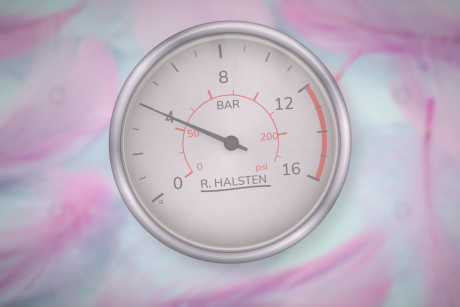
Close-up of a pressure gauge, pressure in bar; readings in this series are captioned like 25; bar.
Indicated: 4; bar
